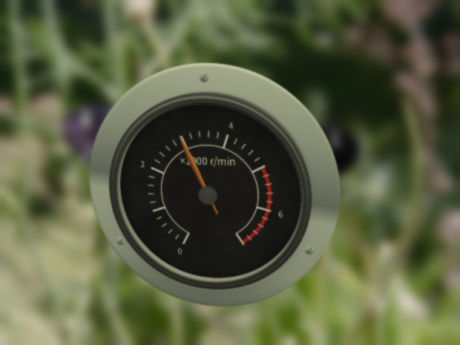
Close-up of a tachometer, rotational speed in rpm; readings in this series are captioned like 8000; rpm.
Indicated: 3000; rpm
